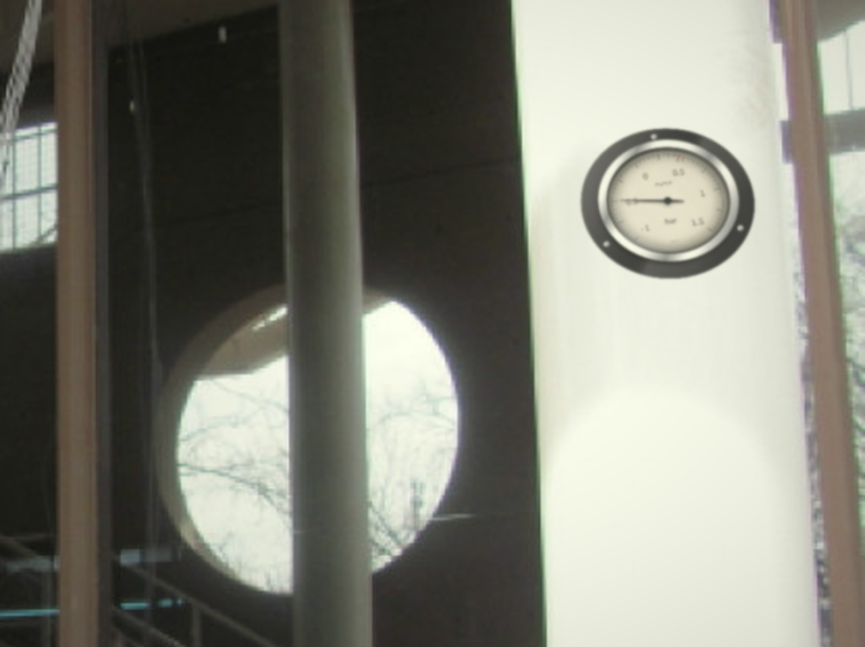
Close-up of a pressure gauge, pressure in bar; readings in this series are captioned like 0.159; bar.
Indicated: -0.5; bar
